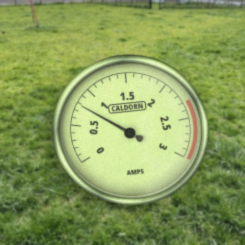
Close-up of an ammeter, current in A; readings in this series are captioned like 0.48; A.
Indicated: 0.8; A
